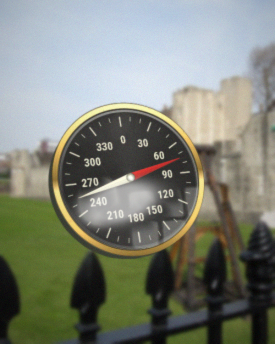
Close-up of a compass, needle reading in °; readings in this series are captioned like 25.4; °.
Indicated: 75; °
